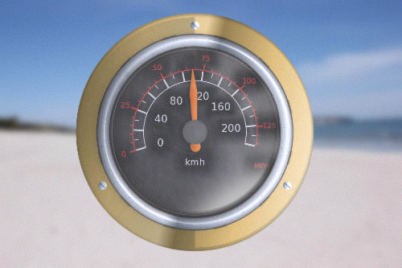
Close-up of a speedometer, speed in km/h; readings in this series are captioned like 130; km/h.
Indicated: 110; km/h
